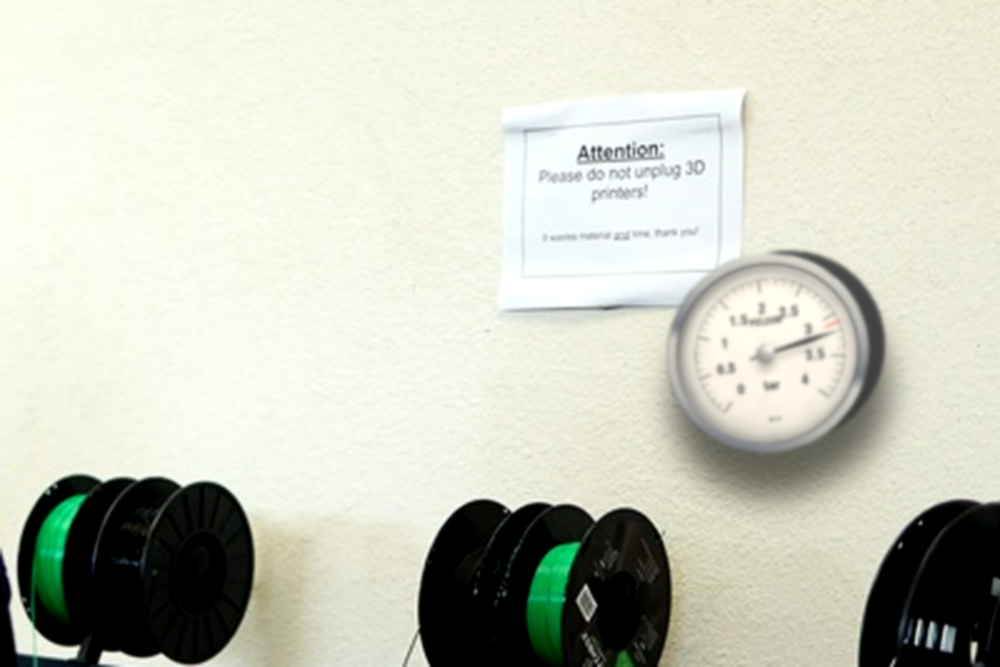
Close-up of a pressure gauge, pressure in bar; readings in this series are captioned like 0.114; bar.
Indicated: 3.2; bar
